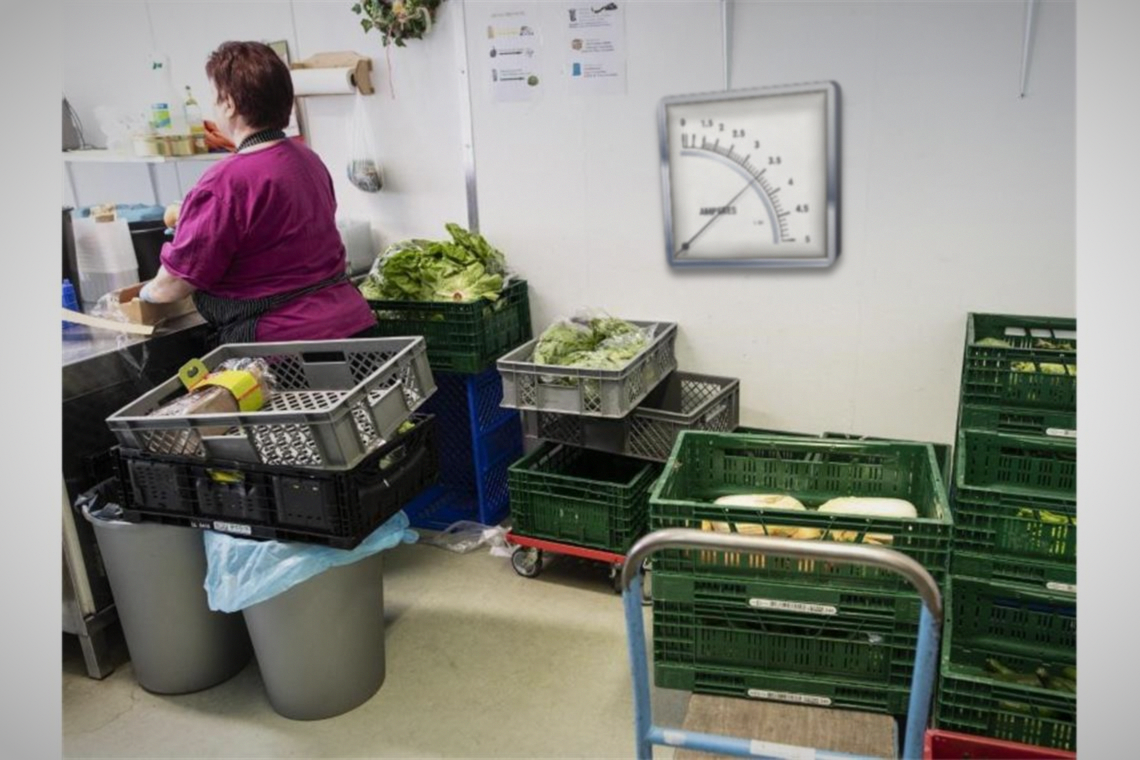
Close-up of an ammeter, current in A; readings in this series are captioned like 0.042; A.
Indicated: 3.5; A
